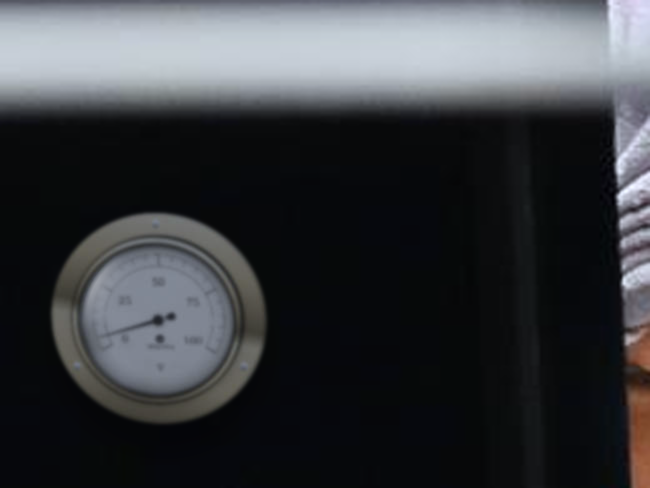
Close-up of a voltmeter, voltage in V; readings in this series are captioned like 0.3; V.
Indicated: 5; V
